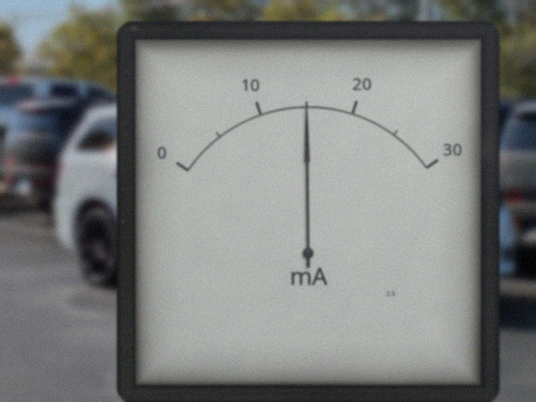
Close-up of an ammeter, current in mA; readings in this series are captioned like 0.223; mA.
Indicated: 15; mA
